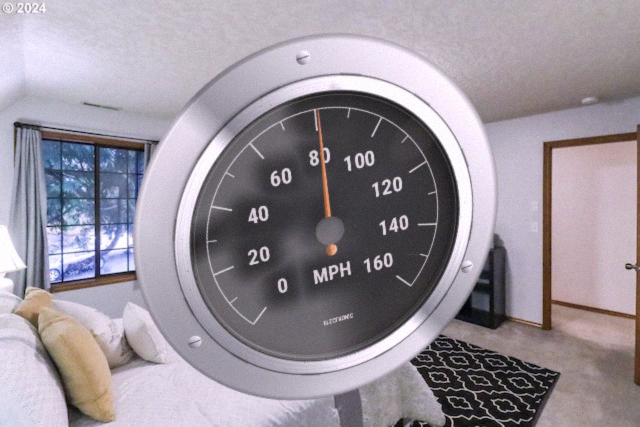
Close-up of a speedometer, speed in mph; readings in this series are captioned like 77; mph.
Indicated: 80; mph
